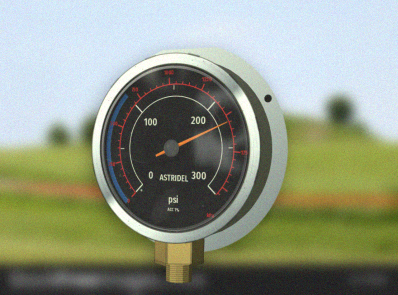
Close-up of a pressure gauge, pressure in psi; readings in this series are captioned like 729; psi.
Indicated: 225; psi
